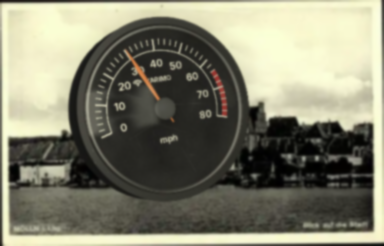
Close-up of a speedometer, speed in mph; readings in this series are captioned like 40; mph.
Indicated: 30; mph
